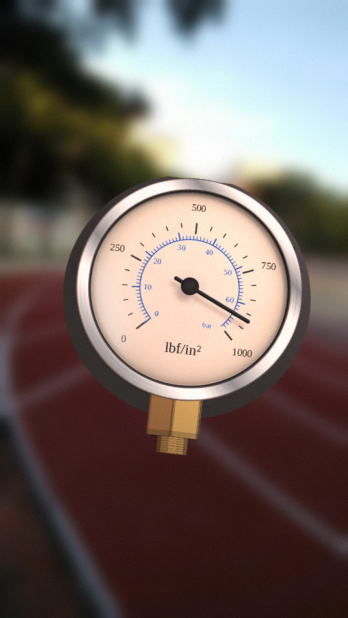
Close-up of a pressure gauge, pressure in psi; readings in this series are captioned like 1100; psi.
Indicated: 925; psi
